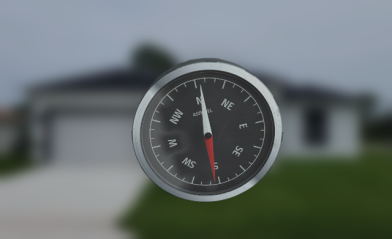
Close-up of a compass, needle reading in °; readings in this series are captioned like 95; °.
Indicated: 185; °
